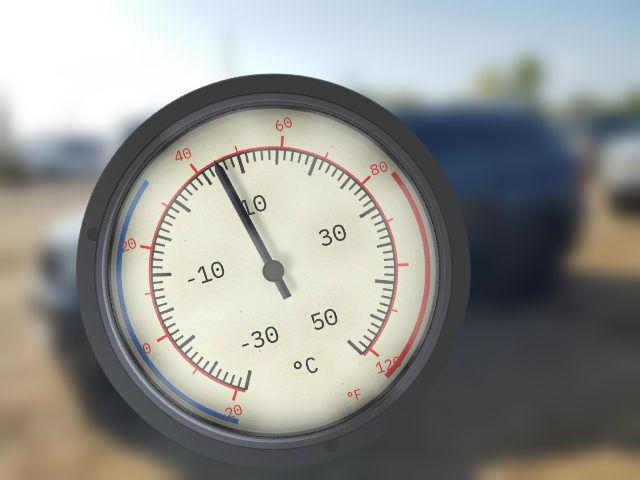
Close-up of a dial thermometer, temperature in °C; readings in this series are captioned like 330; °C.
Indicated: 7; °C
